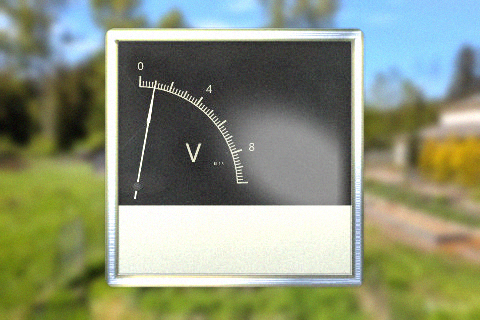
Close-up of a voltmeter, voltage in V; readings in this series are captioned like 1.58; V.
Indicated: 1; V
